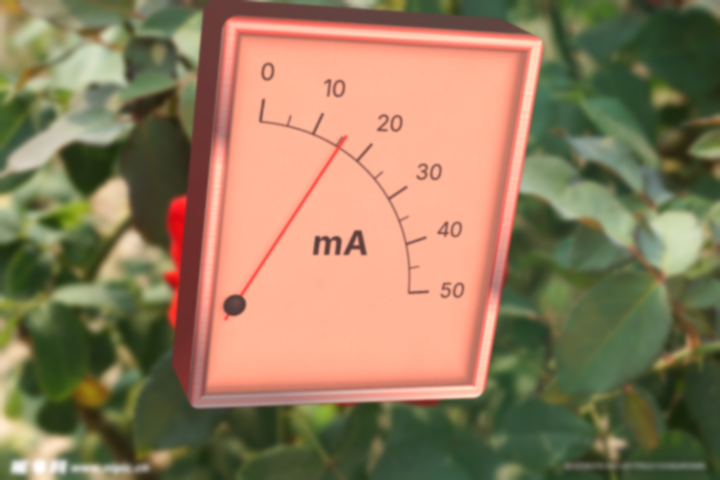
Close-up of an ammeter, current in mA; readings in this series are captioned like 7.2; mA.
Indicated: 15; mA
